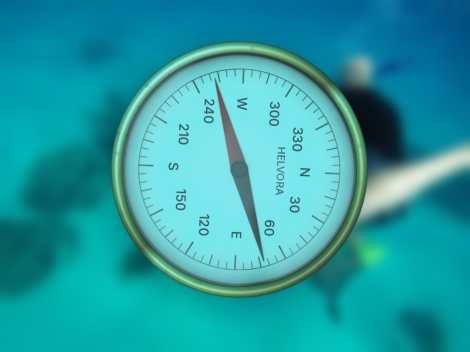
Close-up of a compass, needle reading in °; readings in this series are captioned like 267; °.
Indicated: 252.5; °
